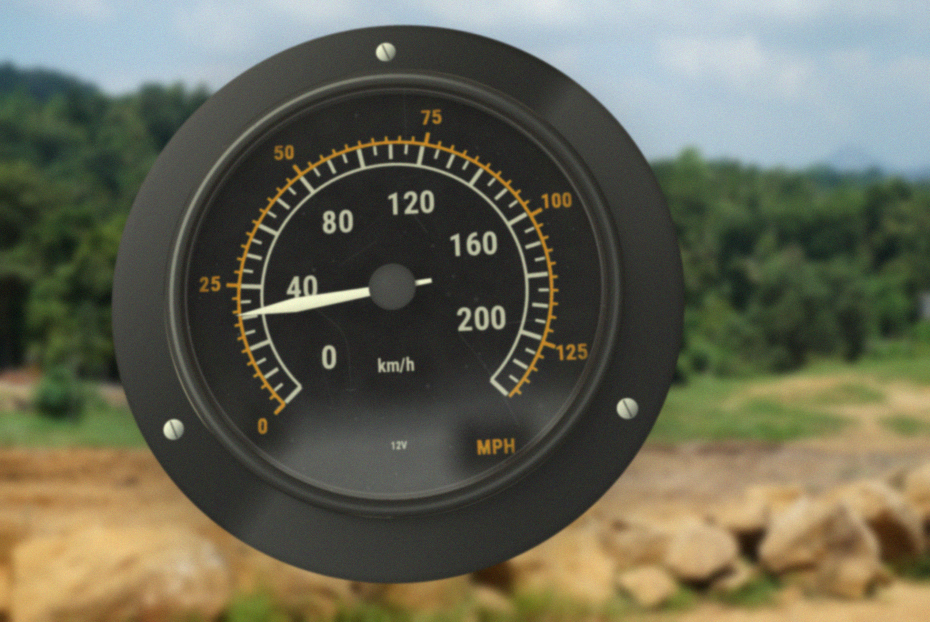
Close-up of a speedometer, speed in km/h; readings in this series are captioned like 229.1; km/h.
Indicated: 30; km/h
